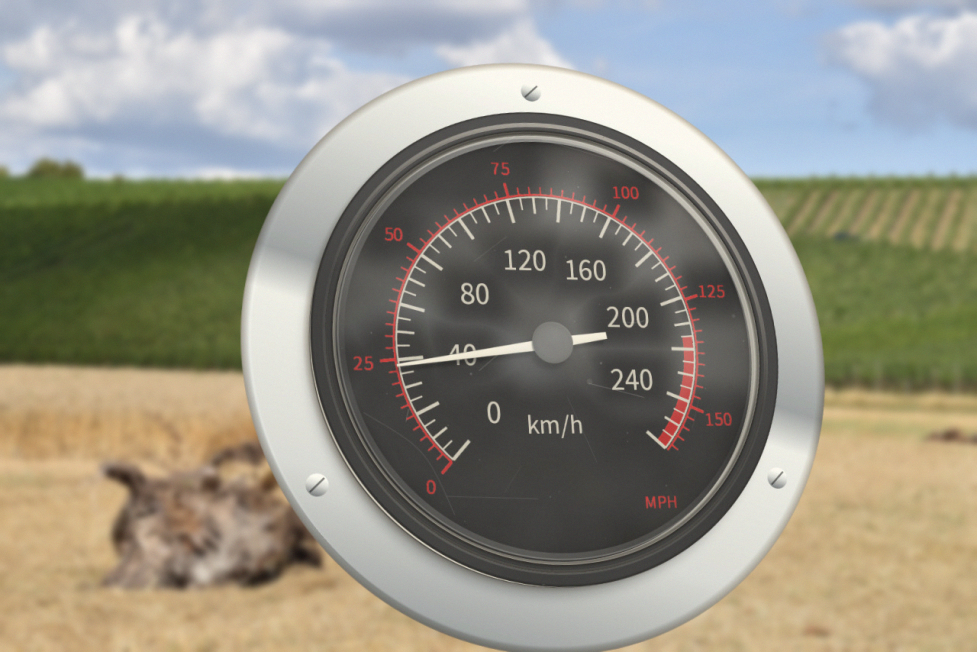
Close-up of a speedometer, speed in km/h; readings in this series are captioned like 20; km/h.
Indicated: 37.5; km/h
